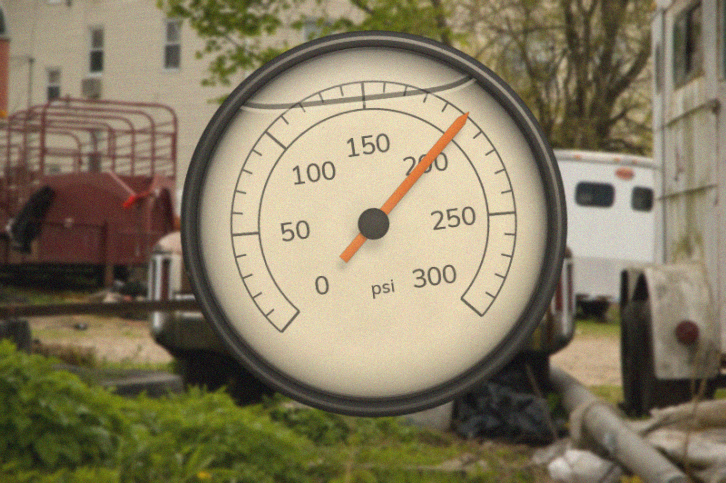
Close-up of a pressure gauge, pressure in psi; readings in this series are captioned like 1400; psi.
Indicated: 200; psi
